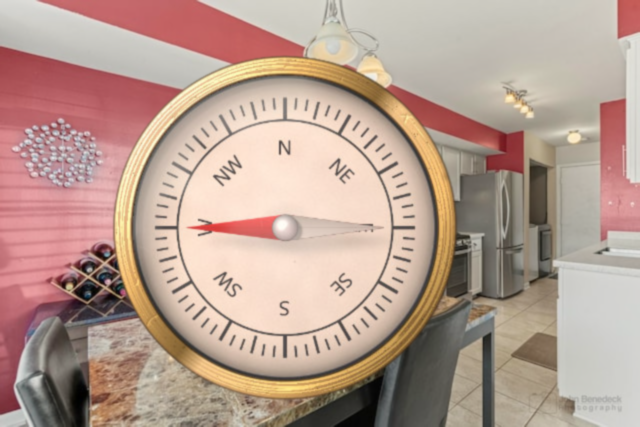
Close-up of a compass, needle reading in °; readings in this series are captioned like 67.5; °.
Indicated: 270; °
